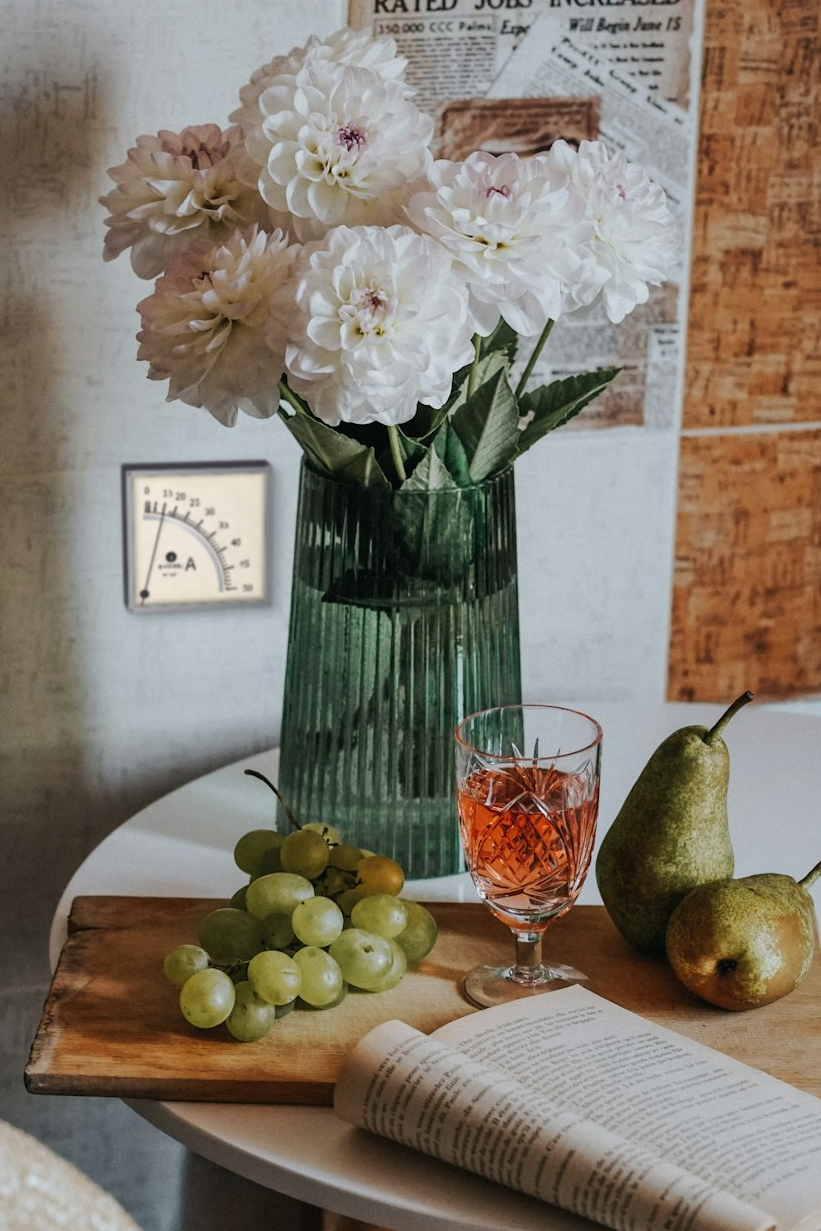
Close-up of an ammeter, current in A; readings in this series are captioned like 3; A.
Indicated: 15; A
